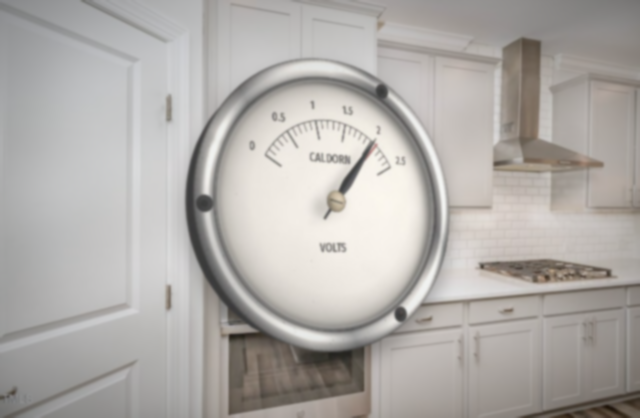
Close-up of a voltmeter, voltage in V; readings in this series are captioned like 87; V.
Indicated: 2; V
